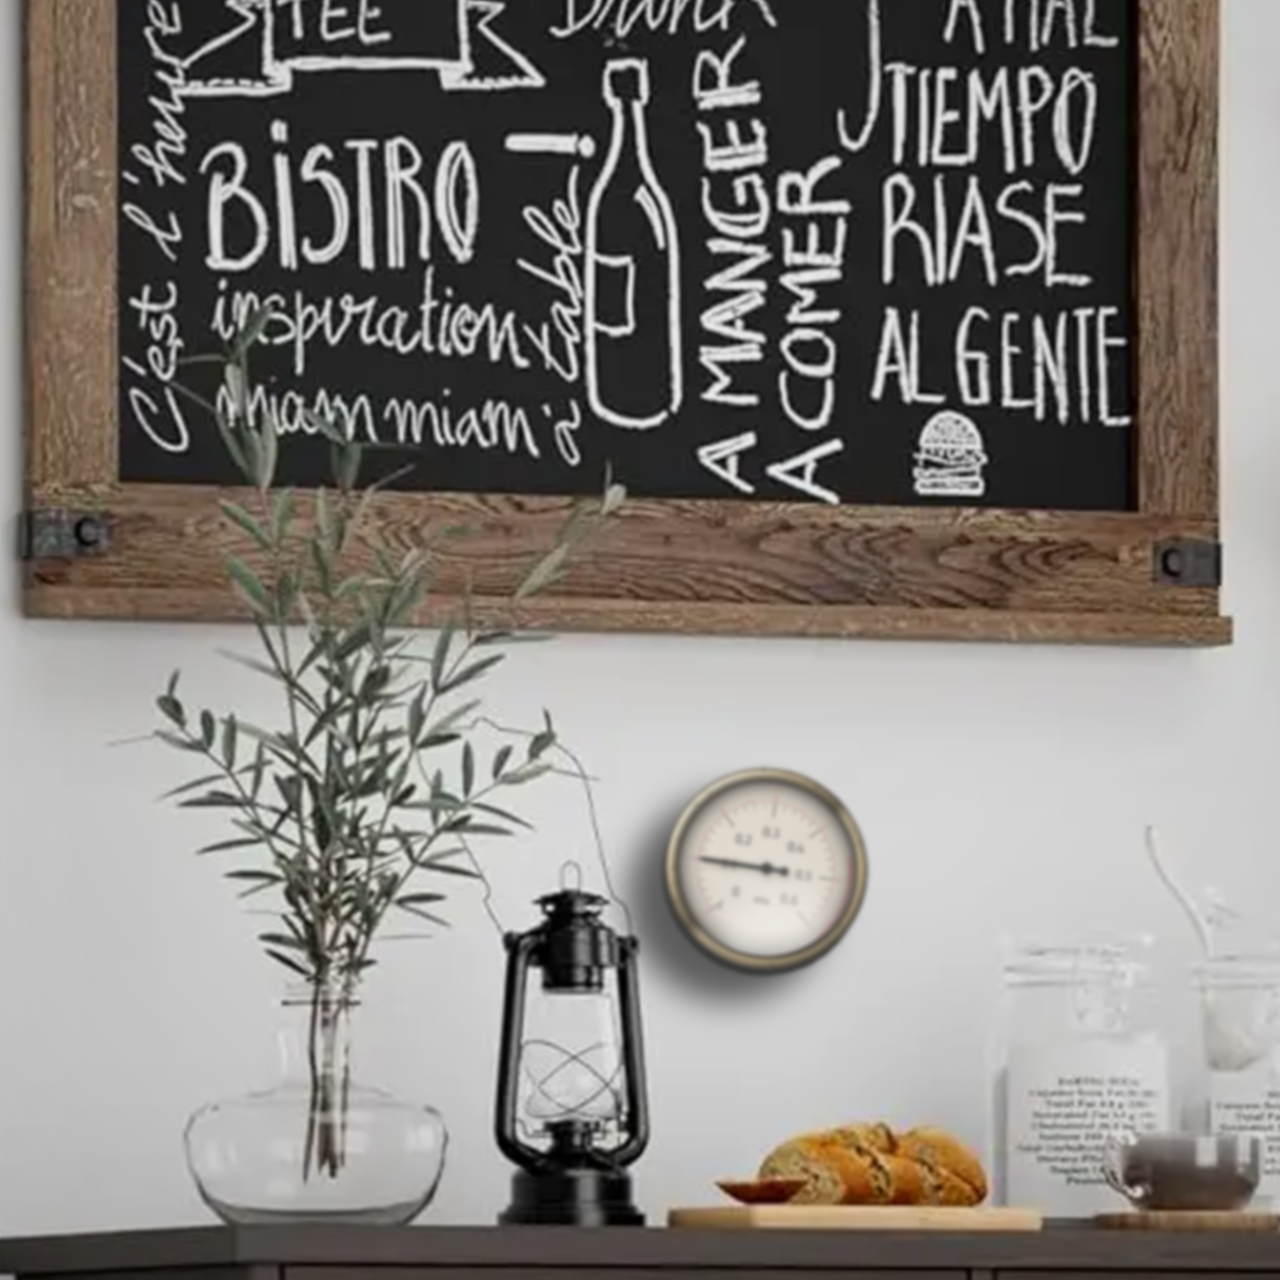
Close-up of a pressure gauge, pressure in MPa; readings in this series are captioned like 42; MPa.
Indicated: 0.1; MPa
